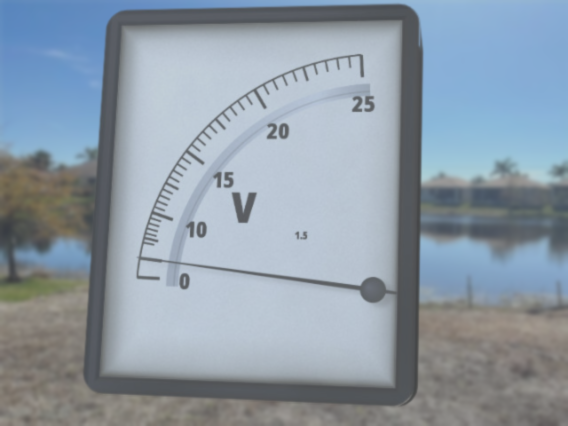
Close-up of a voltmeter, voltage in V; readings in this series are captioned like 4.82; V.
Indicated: 5; V
